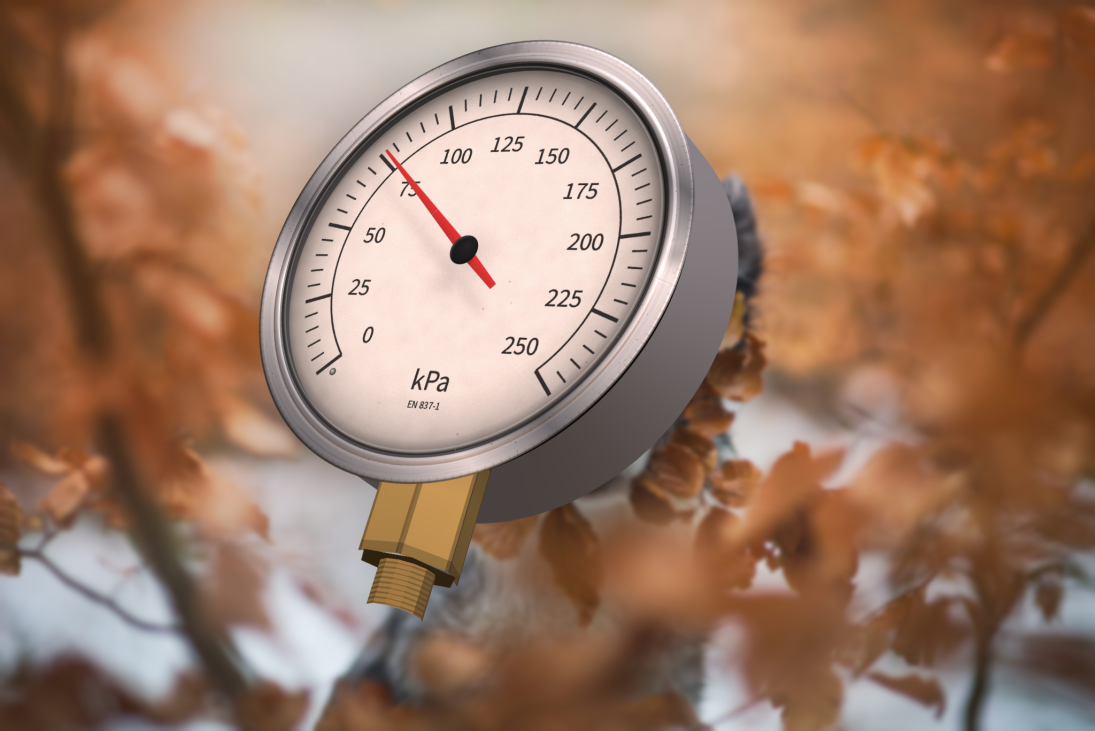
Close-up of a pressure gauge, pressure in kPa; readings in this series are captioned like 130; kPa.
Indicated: 77.5; kPa
